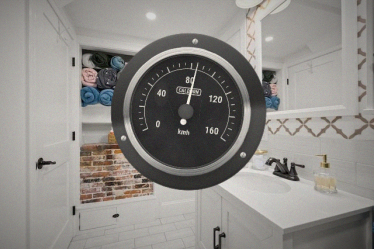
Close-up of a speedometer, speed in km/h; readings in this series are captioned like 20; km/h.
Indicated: 85; km/h
